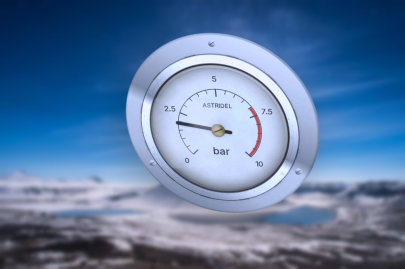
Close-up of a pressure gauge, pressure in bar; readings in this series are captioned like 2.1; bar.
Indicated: 2; bar
